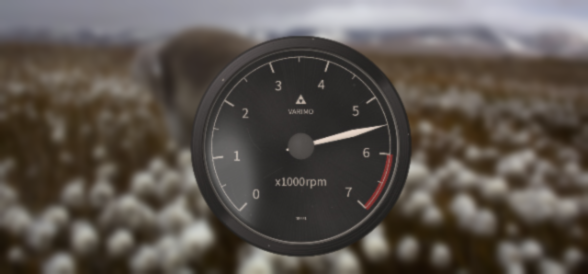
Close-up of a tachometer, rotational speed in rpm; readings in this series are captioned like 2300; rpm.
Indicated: 5500; rpm
